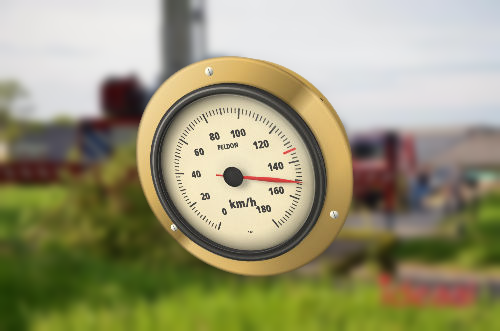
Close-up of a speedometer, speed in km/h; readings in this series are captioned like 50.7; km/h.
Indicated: 150; km/h
